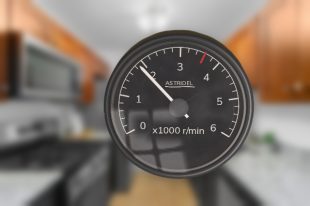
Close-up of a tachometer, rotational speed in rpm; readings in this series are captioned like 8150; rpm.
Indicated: 1900; rpm
